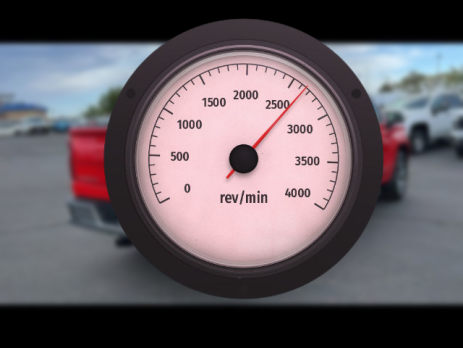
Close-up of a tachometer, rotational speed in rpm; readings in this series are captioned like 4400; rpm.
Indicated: 2650; rpm
